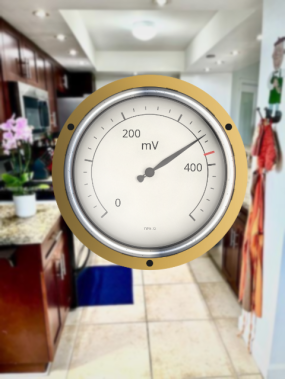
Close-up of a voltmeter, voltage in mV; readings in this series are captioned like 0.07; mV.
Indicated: 350; mV
